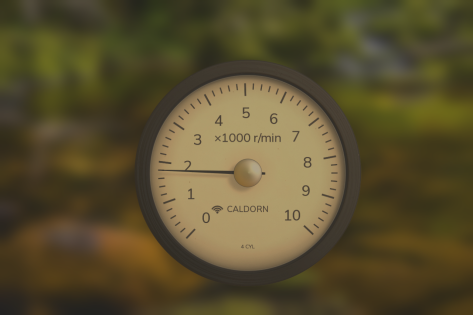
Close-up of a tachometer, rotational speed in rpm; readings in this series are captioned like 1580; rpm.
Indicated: 1800; rpm
